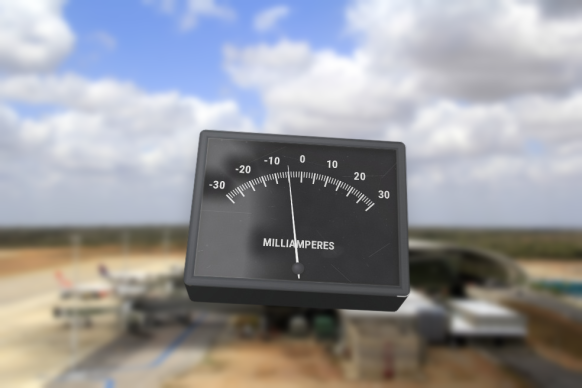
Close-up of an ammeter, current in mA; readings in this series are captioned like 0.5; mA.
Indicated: -5; mA
